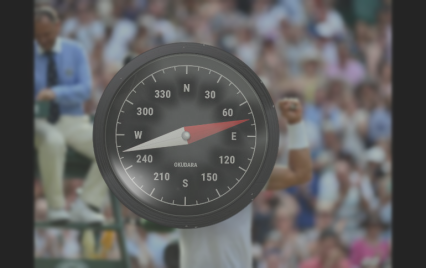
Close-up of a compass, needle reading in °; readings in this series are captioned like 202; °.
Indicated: 75; °
